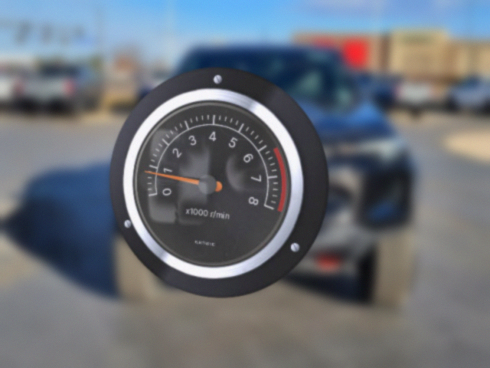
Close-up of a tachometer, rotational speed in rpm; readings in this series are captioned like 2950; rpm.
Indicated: 800; rpm
